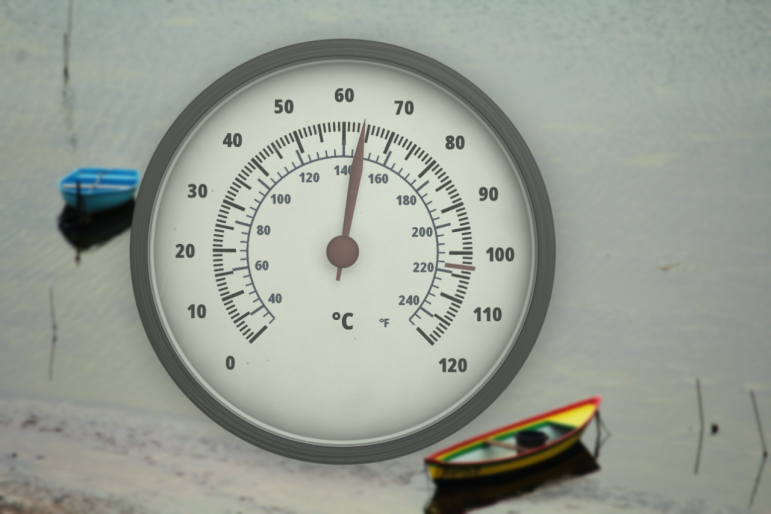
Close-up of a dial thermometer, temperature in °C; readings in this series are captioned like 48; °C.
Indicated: 64; °C
